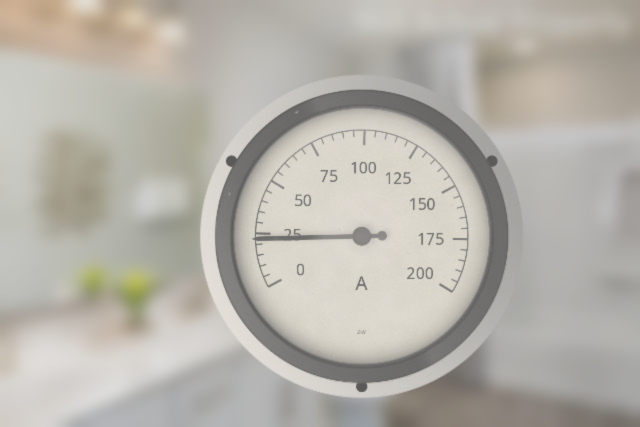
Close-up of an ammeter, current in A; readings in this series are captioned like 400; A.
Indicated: 22.5; A
